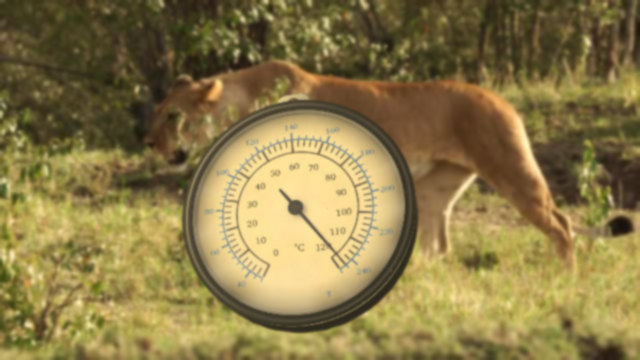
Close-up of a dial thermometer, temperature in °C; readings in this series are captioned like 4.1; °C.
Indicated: 118; °C
